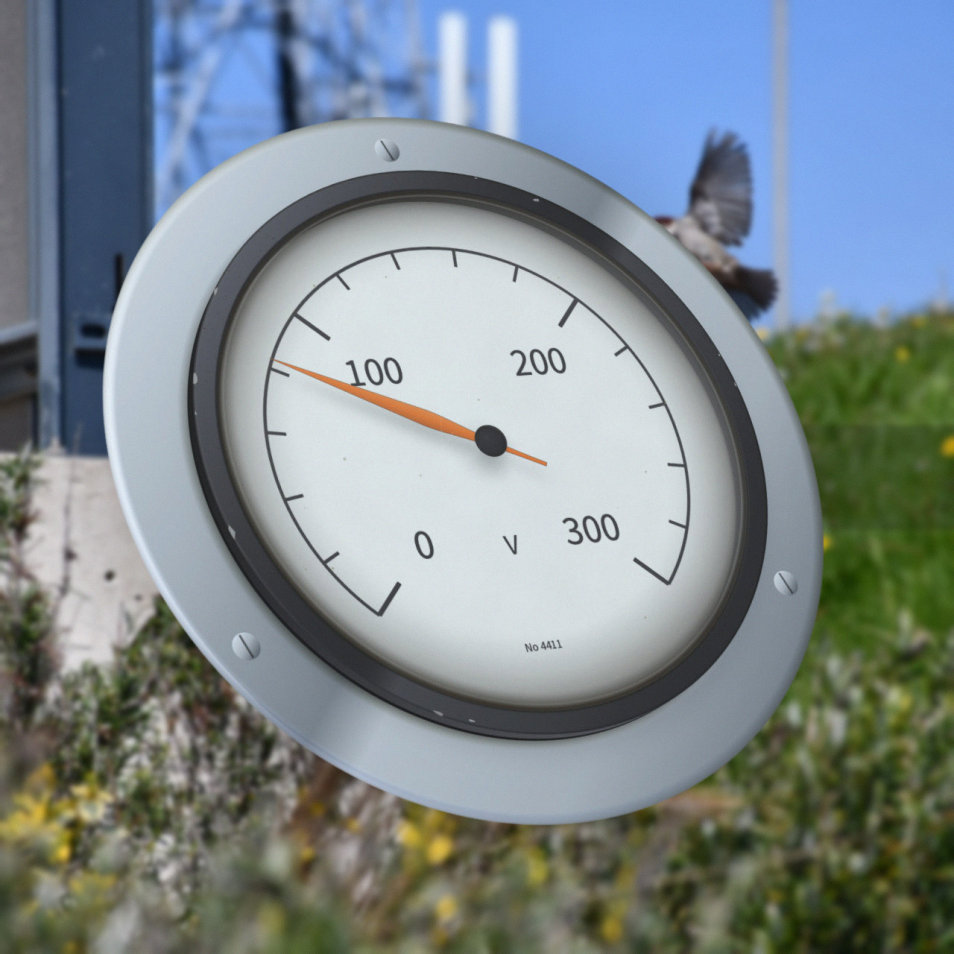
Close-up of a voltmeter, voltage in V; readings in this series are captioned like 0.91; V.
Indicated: 80; V
